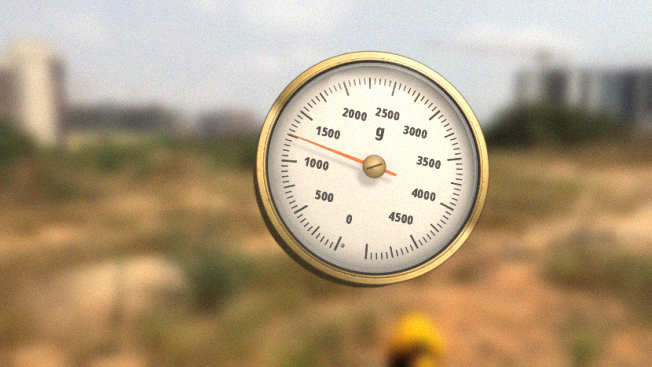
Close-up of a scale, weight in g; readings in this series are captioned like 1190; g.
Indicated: 1250; g
